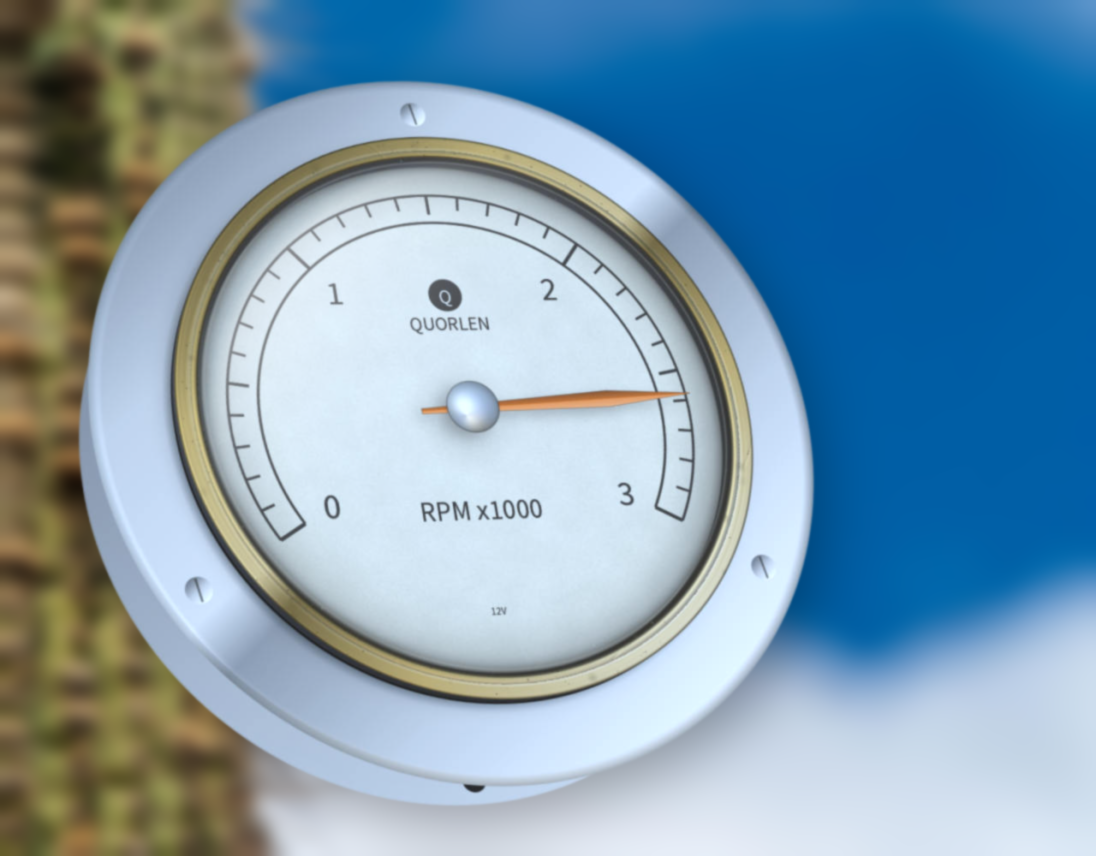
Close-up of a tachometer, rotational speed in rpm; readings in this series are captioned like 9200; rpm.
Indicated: 2600; rpm
